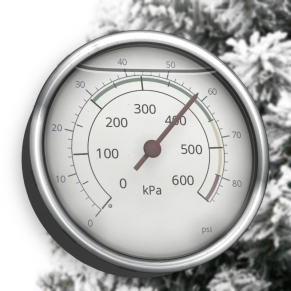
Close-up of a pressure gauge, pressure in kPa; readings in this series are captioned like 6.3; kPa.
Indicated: 400; kPa
